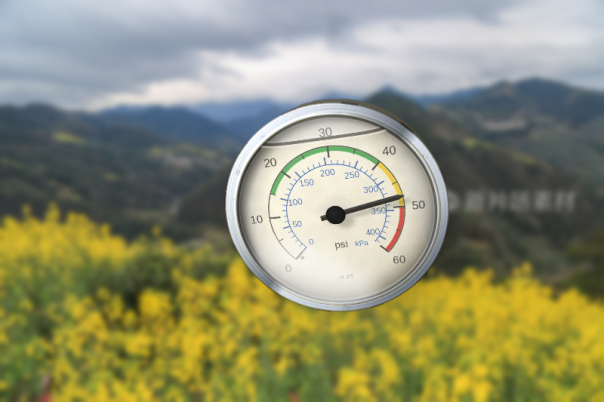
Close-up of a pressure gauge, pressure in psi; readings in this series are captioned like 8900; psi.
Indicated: 47.5; psi
